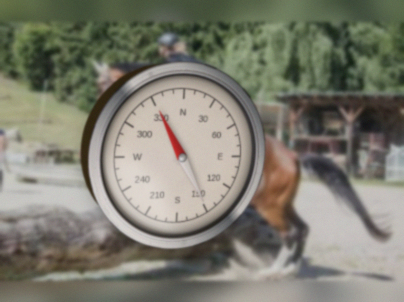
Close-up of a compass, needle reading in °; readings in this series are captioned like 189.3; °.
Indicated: 330; °
